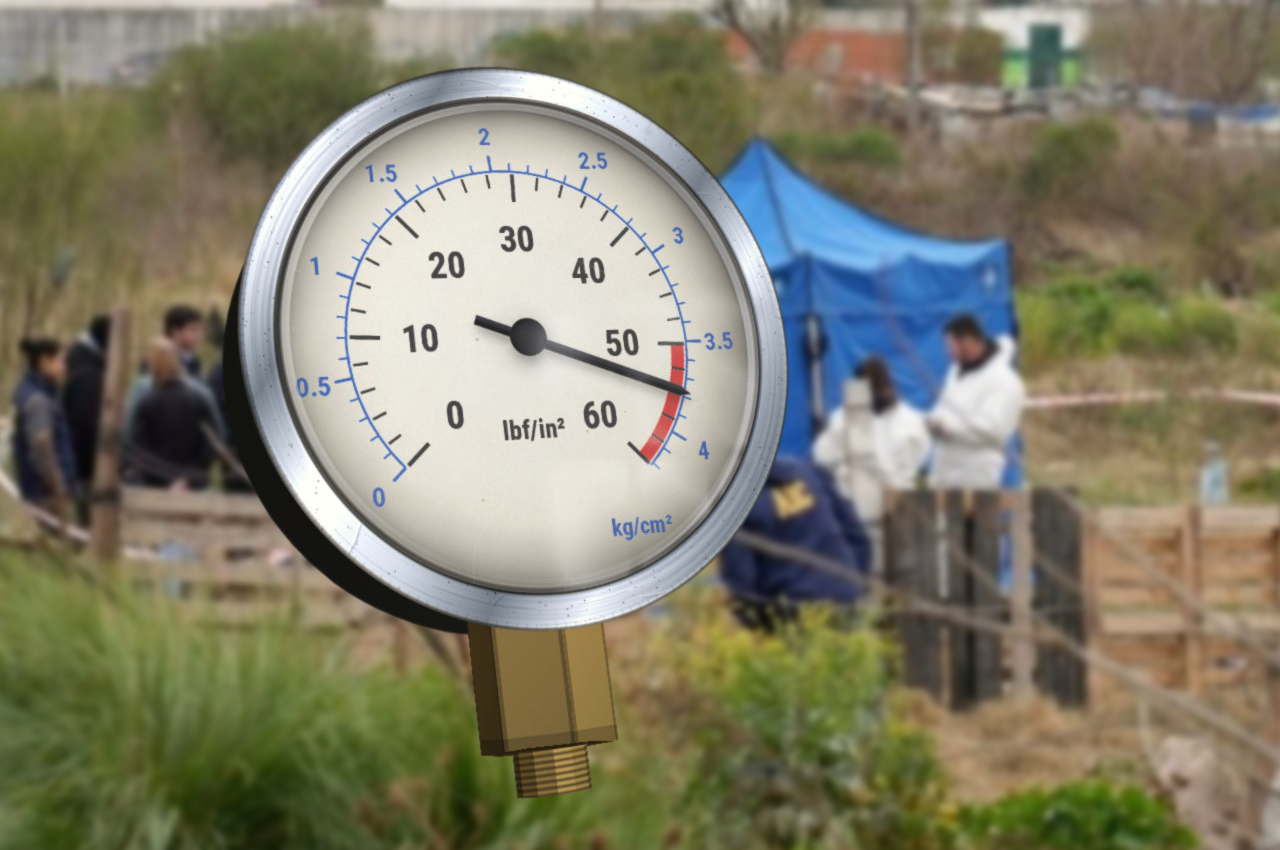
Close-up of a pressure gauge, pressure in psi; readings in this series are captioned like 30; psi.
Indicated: 54; psi
